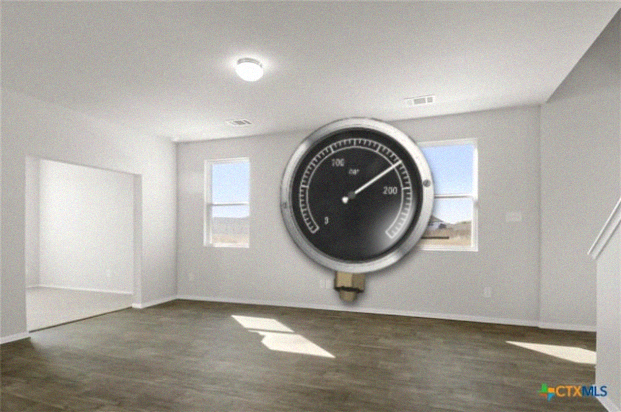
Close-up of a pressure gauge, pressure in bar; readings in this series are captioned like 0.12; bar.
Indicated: 175; bar
